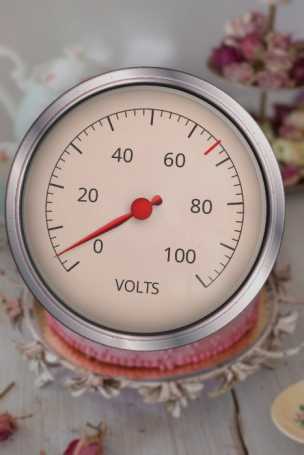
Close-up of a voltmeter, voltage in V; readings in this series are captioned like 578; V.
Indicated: 4; V
